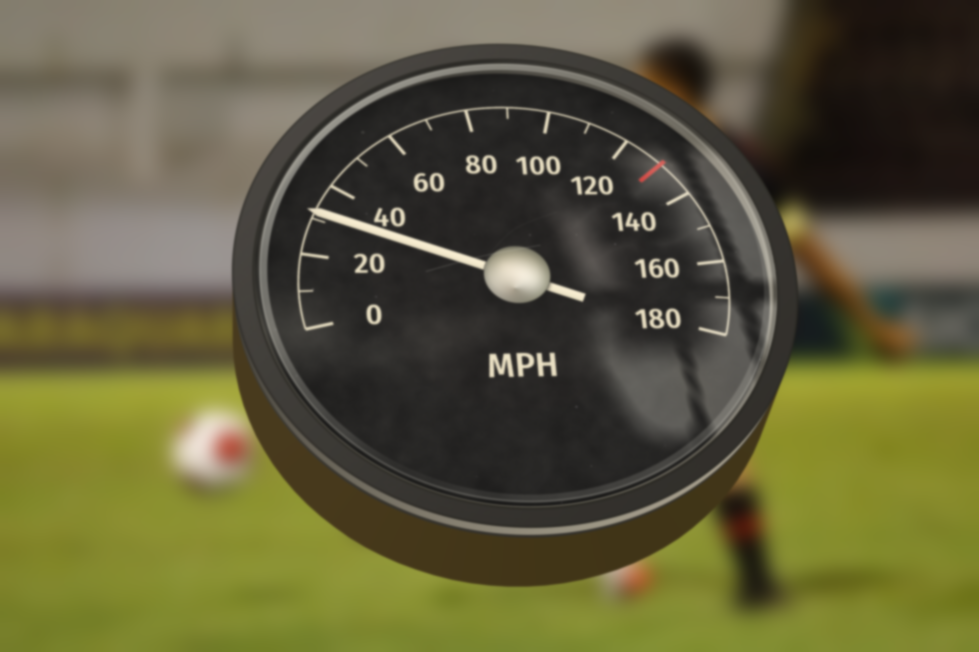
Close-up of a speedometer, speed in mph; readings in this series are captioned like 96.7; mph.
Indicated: 30; mph
